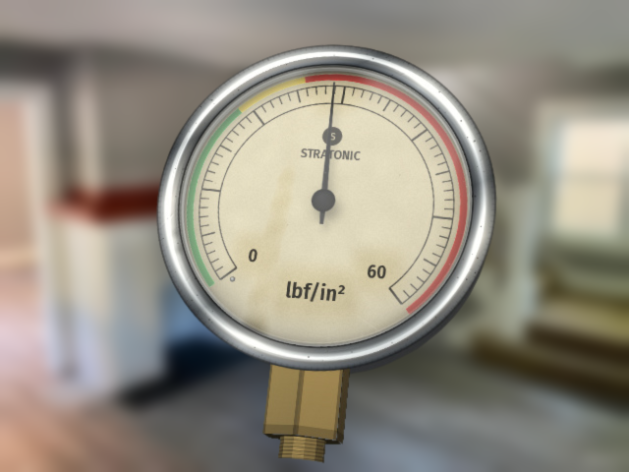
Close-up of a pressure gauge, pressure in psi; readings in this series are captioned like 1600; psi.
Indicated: 29; psi
